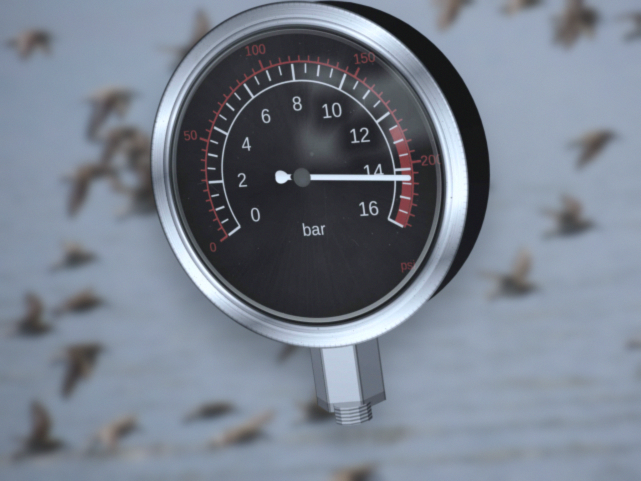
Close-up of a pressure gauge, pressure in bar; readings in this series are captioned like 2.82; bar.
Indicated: 14.25; bar
